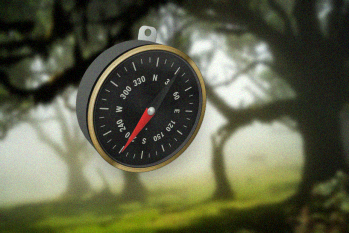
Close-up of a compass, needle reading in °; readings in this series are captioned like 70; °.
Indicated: 210; °
